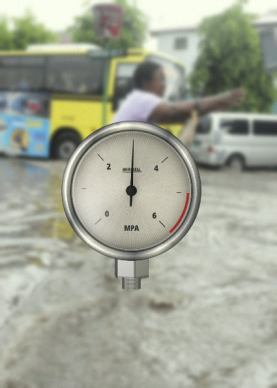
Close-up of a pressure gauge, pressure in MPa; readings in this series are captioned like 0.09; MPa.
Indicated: 3; MPa
